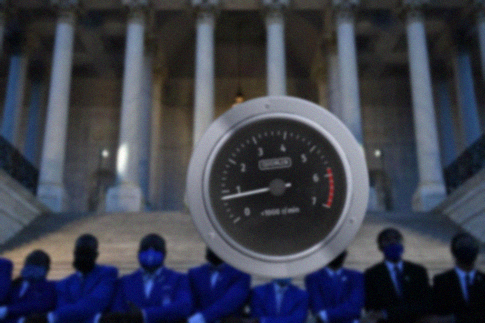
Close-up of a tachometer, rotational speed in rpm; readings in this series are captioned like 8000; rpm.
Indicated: 800; rpm
